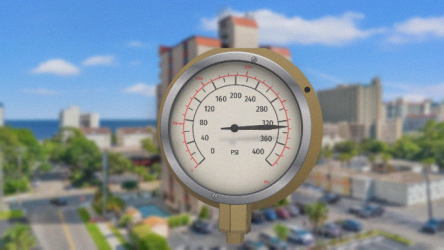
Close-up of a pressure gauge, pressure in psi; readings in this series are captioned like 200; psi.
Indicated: 330; psi
